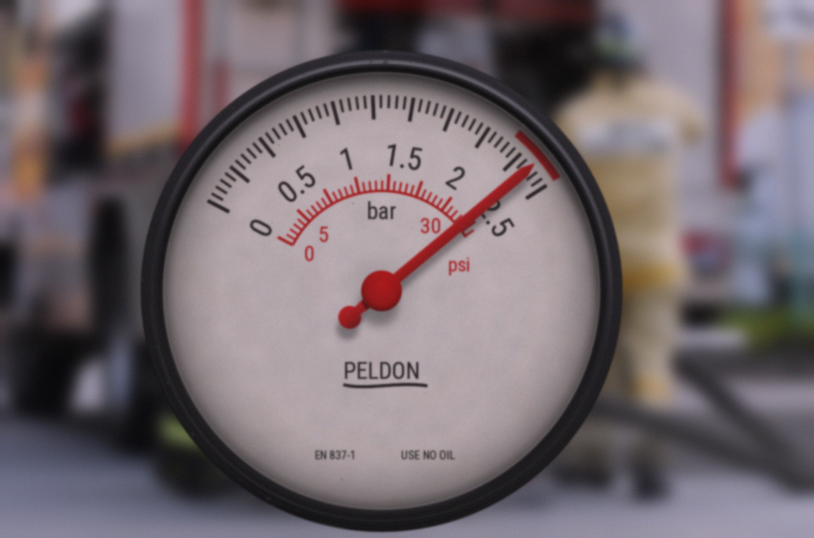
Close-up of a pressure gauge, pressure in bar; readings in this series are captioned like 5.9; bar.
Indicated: 2.35; bar
